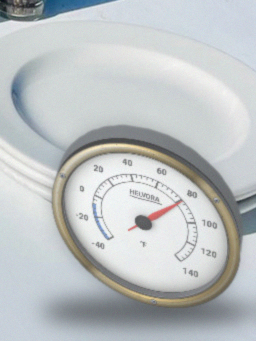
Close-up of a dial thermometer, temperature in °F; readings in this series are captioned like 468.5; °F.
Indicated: 80; °F
